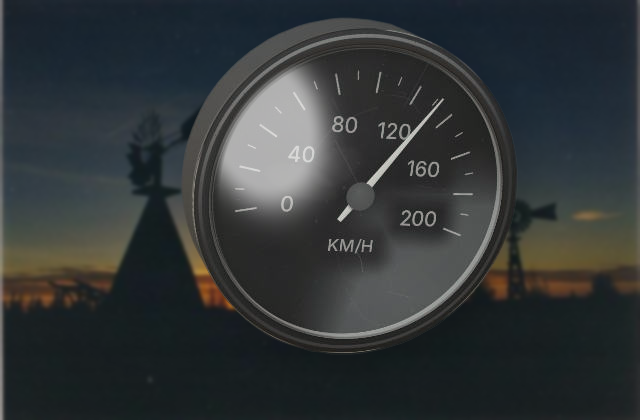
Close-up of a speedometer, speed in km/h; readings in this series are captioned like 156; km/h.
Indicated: 130; km/h
